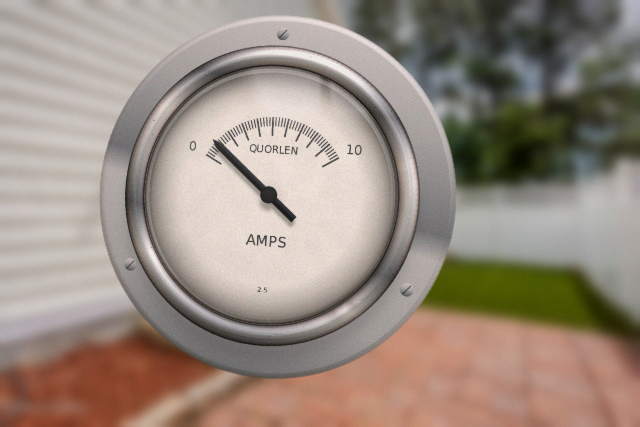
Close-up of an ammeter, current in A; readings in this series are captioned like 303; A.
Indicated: 1; A
